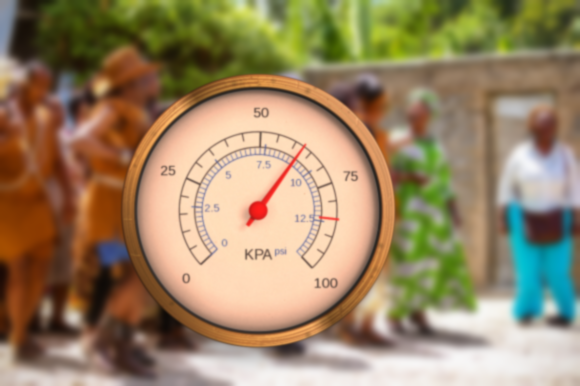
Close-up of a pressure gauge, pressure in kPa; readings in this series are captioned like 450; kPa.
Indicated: 62.5; kPa
